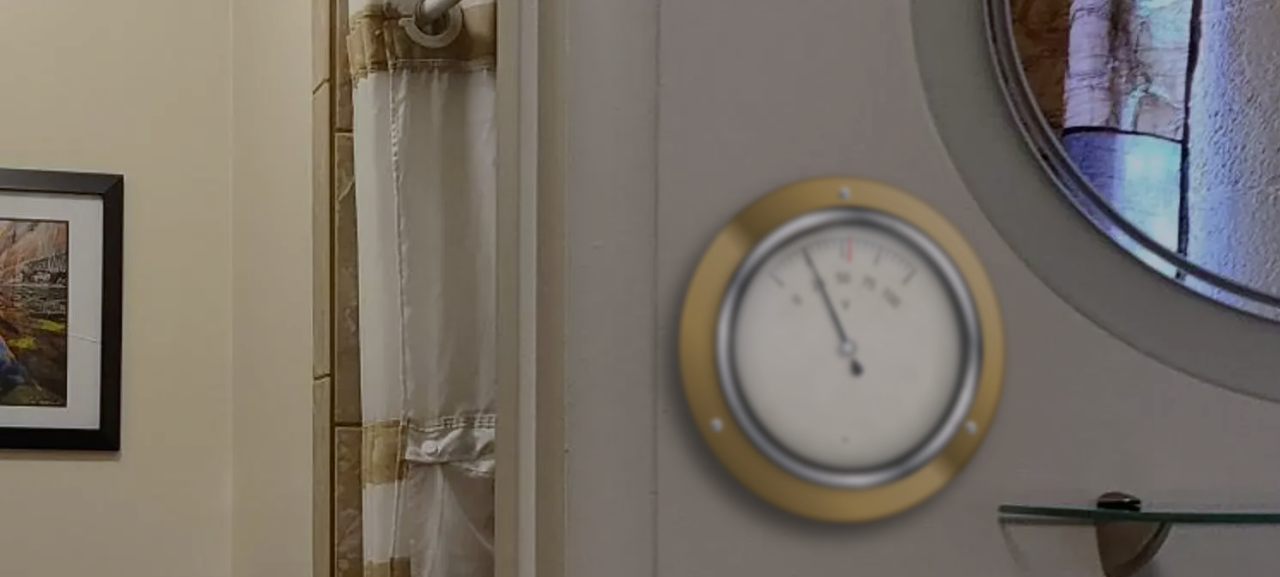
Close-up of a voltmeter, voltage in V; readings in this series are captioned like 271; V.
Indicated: 25; V
